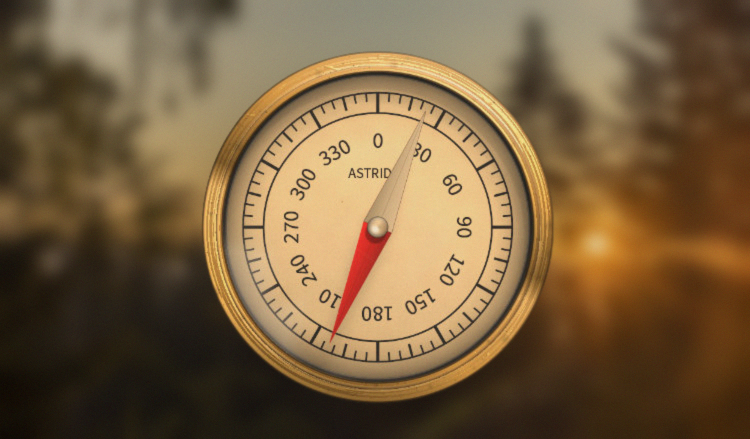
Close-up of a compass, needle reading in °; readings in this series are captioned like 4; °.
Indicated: 202.5; °
